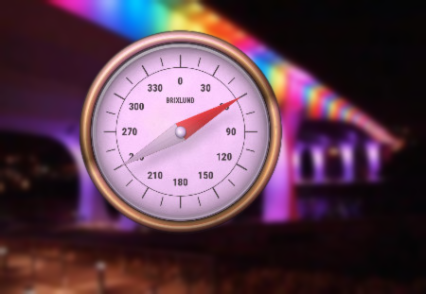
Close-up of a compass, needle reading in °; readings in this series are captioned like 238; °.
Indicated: 60; °
